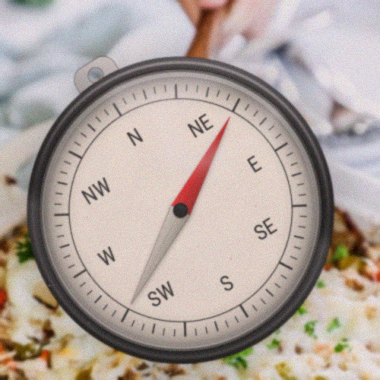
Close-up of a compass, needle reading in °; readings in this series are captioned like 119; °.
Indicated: 60; °
